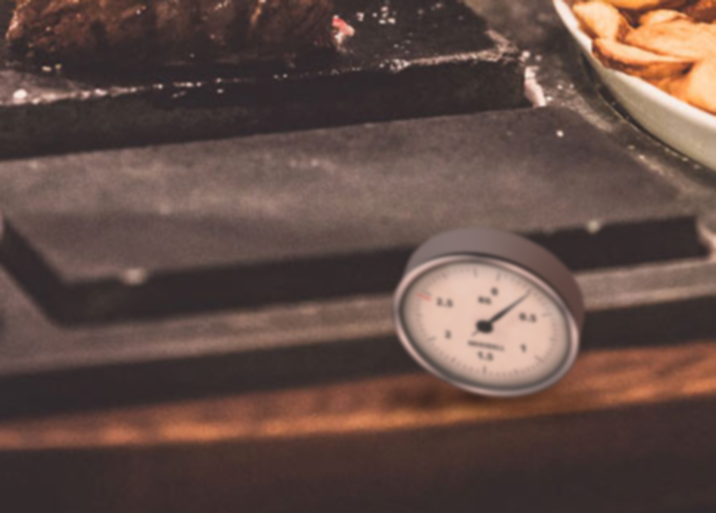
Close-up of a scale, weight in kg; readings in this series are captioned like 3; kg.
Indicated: 0.25; kg
